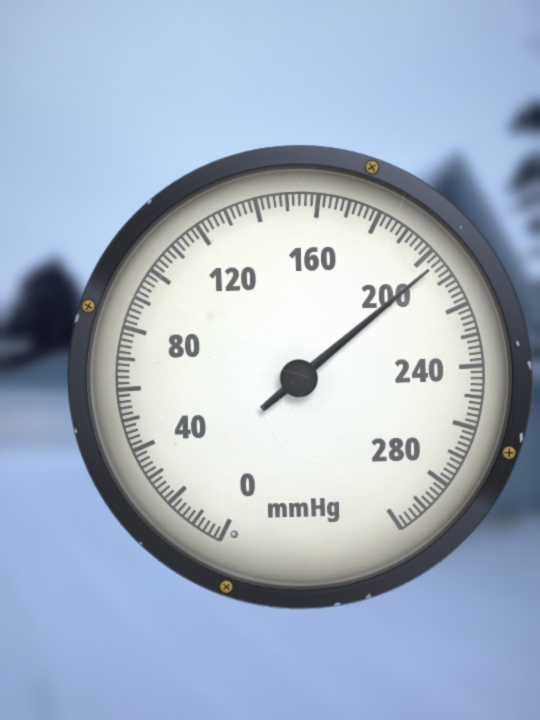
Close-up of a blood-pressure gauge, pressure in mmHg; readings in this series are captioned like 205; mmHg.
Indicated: 204; mmHg
